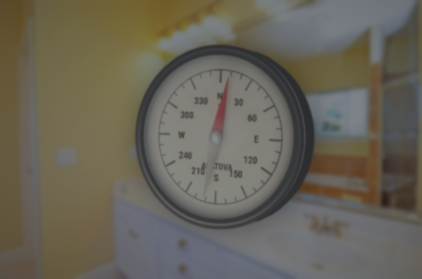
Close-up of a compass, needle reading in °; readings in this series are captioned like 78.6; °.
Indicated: 10; °
